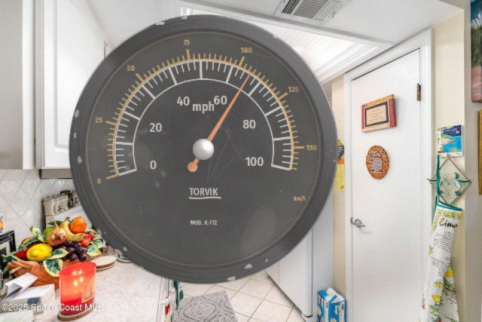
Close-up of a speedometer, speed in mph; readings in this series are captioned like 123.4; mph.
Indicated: 66; mph
